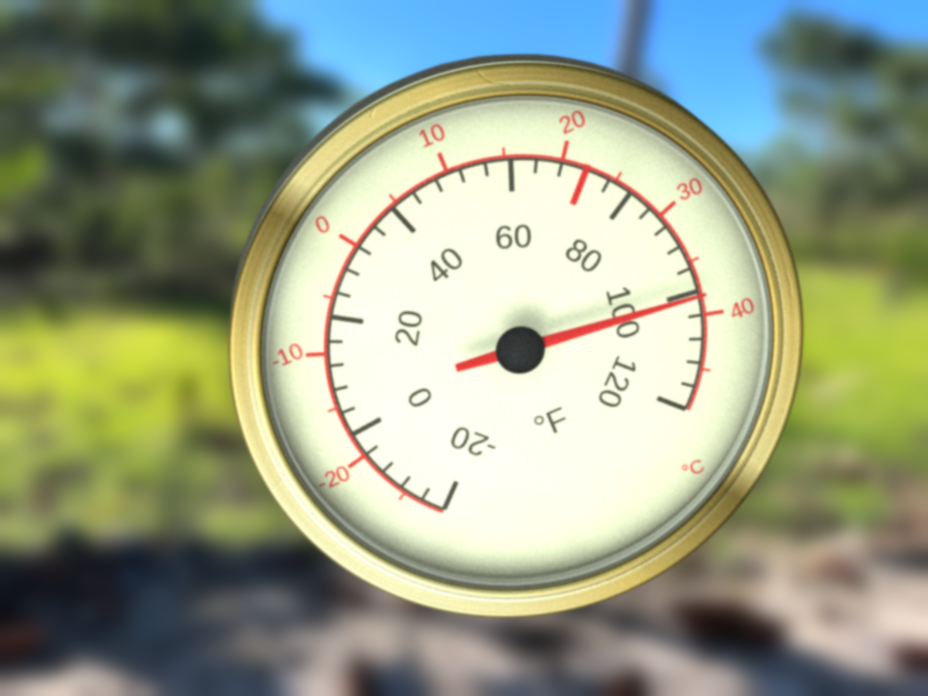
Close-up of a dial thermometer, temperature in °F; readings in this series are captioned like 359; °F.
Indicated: 100; °F
